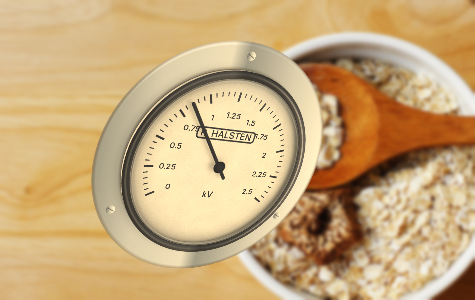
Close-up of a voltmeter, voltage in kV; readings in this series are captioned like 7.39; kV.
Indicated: 0.85; kV
